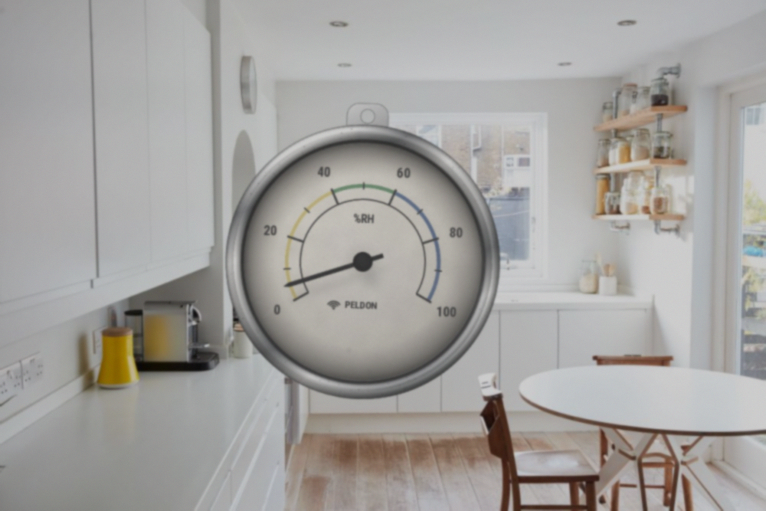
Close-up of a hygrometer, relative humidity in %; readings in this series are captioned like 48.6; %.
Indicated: 5; %
